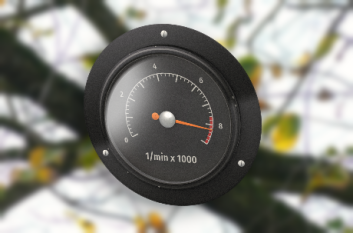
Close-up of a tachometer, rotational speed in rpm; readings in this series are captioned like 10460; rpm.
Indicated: 8200; rpm
